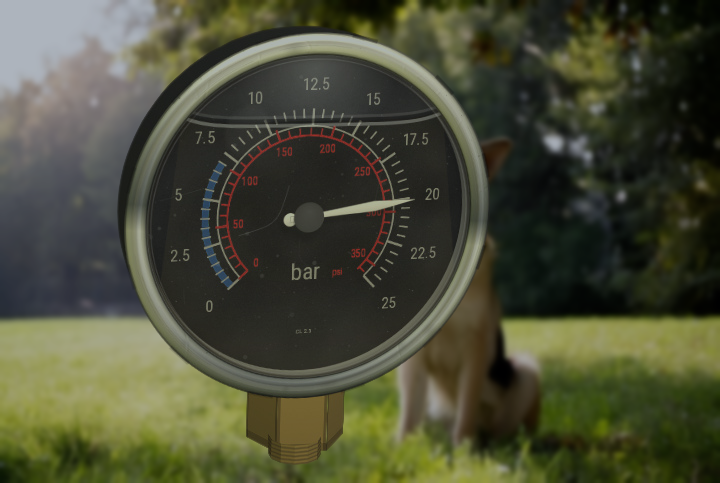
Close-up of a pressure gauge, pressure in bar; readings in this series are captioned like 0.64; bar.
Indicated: 20; bar
